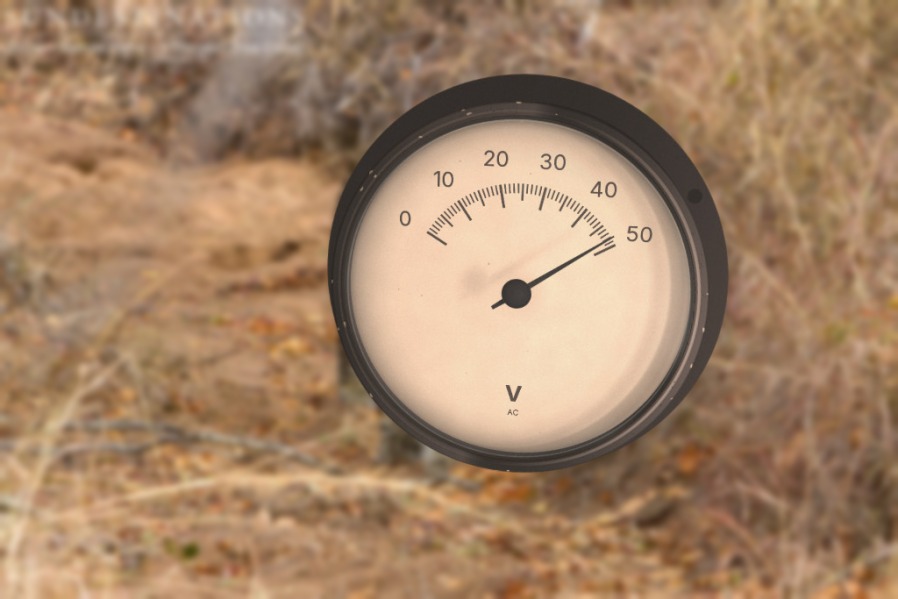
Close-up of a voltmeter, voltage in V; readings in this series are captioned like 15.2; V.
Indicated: 48; V
